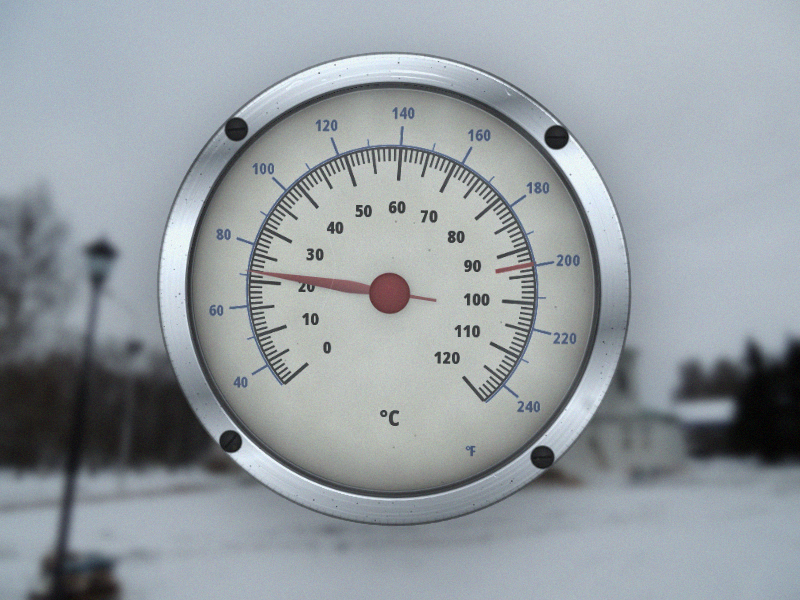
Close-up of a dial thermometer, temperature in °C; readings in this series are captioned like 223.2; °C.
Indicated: 22; °C
